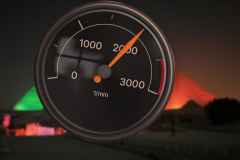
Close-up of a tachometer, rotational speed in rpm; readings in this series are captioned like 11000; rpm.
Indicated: 2000; rpm
